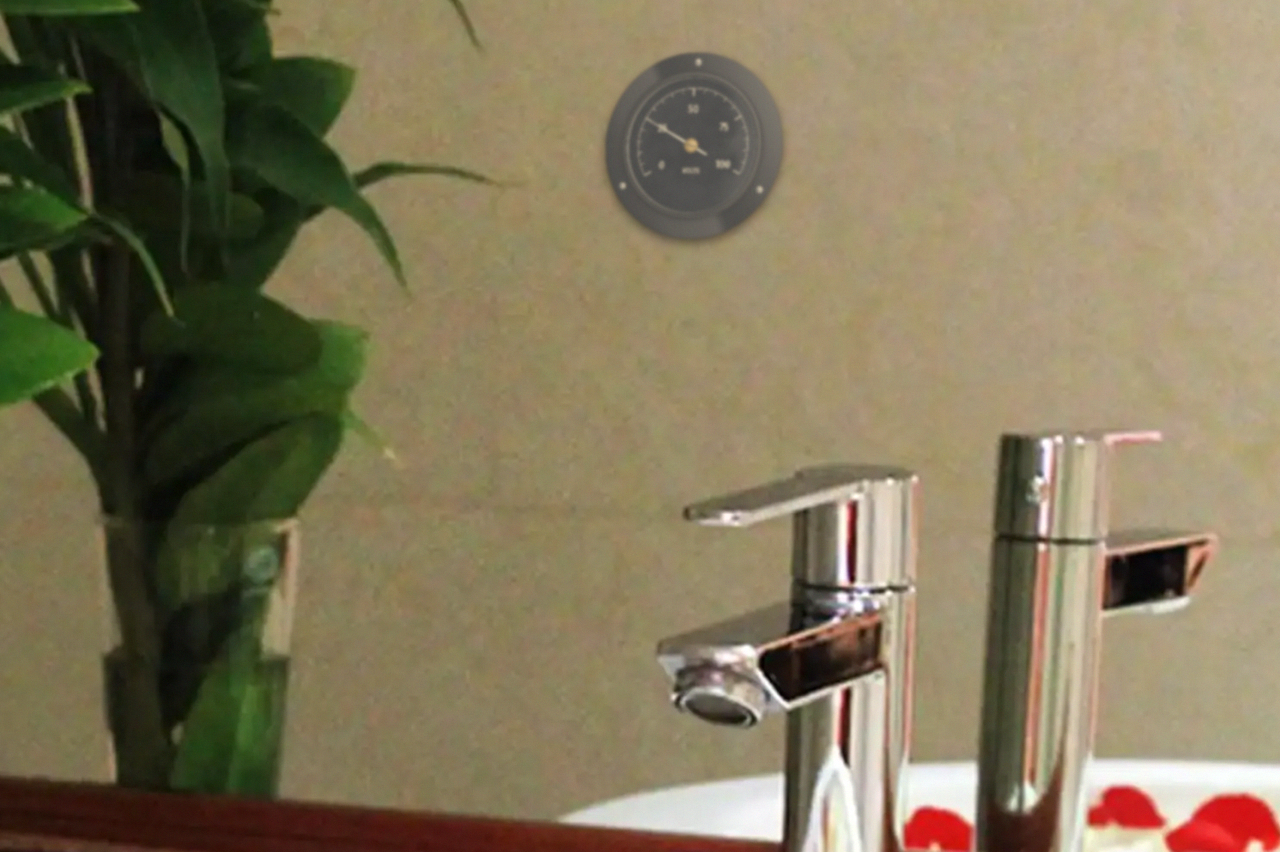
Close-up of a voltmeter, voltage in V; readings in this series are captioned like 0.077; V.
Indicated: 25; V
